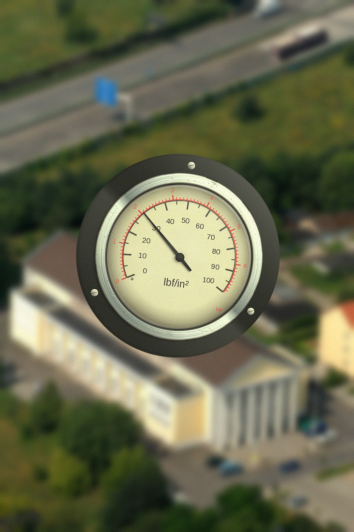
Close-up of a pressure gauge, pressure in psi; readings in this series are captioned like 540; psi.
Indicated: 30; psi
